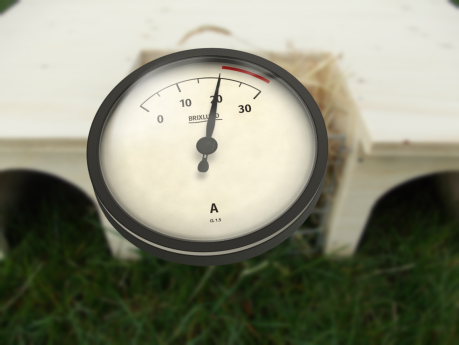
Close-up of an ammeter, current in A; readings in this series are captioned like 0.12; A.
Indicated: 20; A
